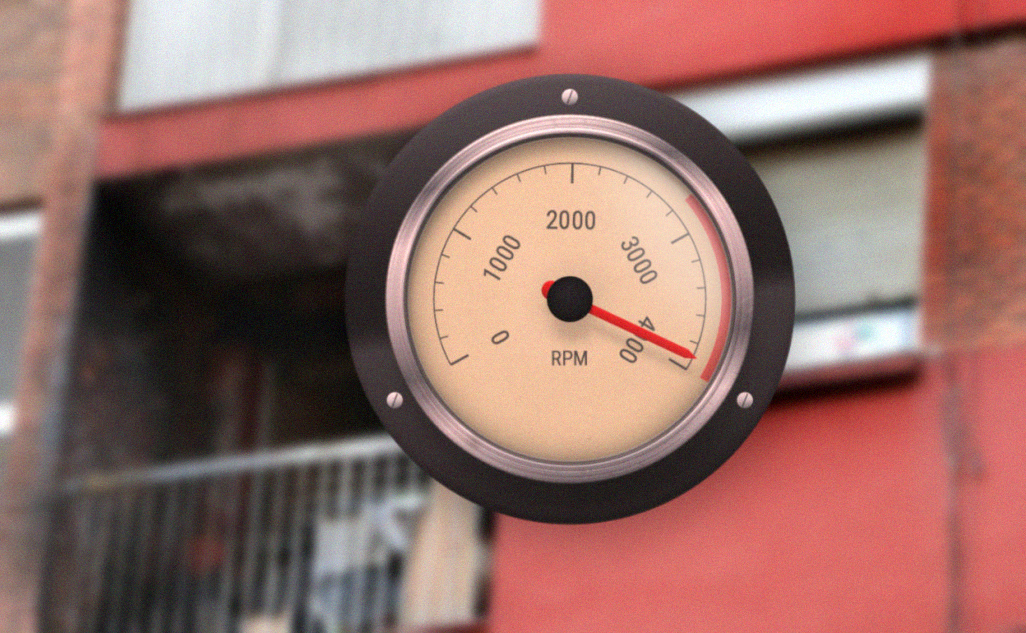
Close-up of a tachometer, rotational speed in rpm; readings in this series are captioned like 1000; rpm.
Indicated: 3900; rpm
